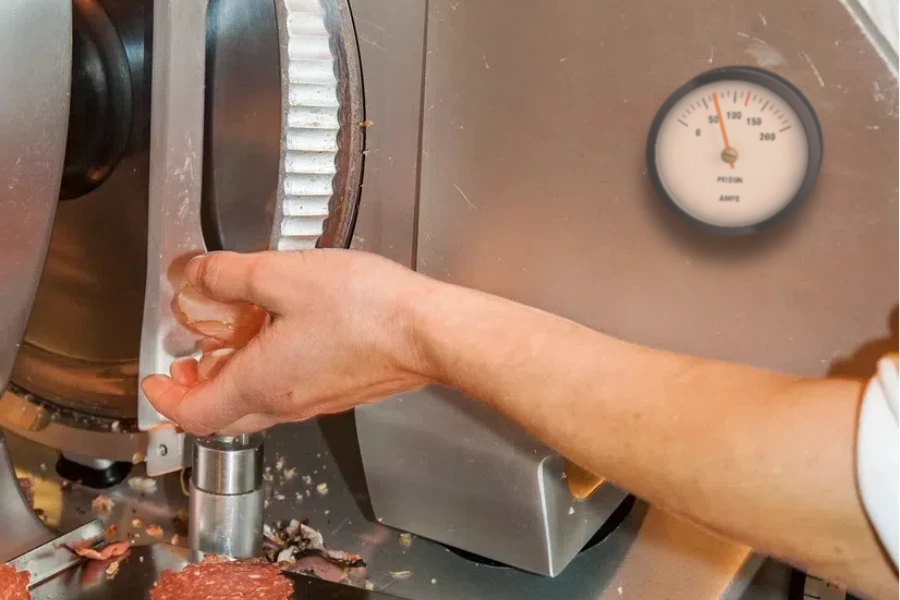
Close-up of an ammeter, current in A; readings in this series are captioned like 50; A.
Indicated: 70; A
